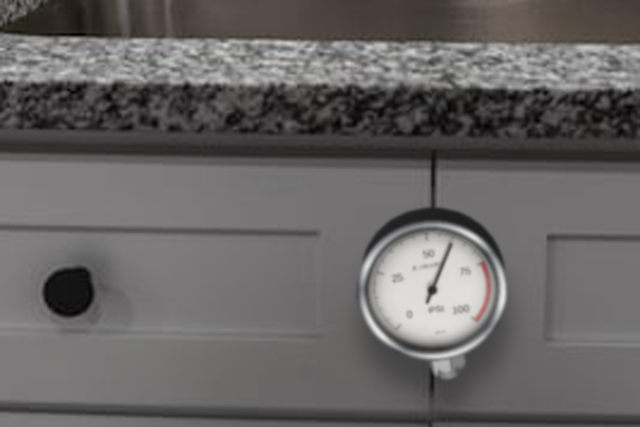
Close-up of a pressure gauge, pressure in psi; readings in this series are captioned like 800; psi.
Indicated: 60; psi
